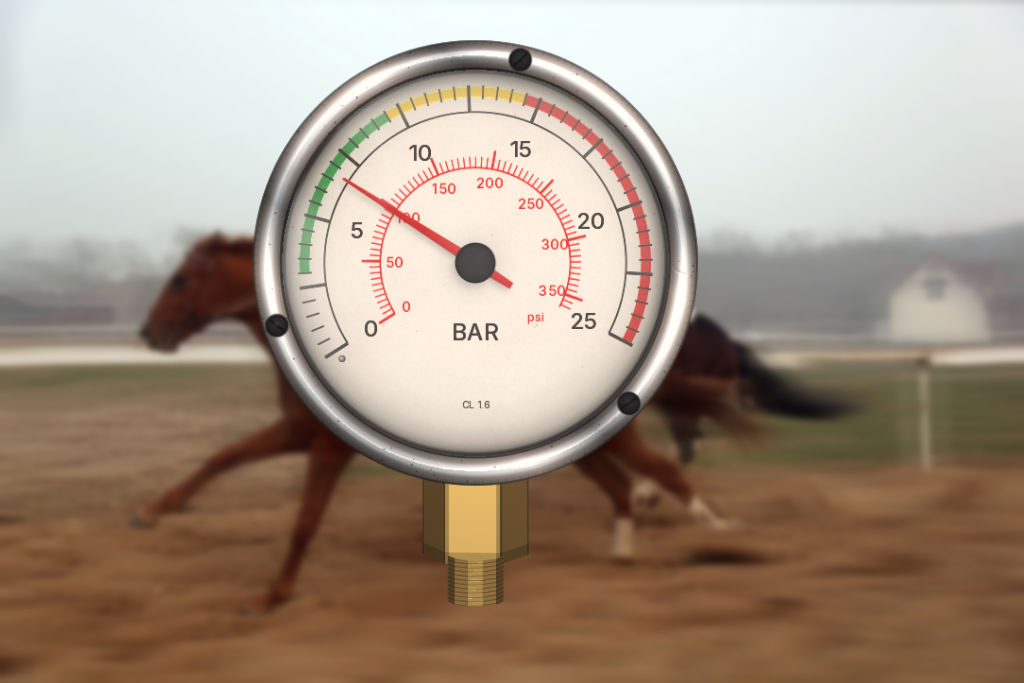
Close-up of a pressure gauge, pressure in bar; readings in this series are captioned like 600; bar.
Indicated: 6.75; bar
